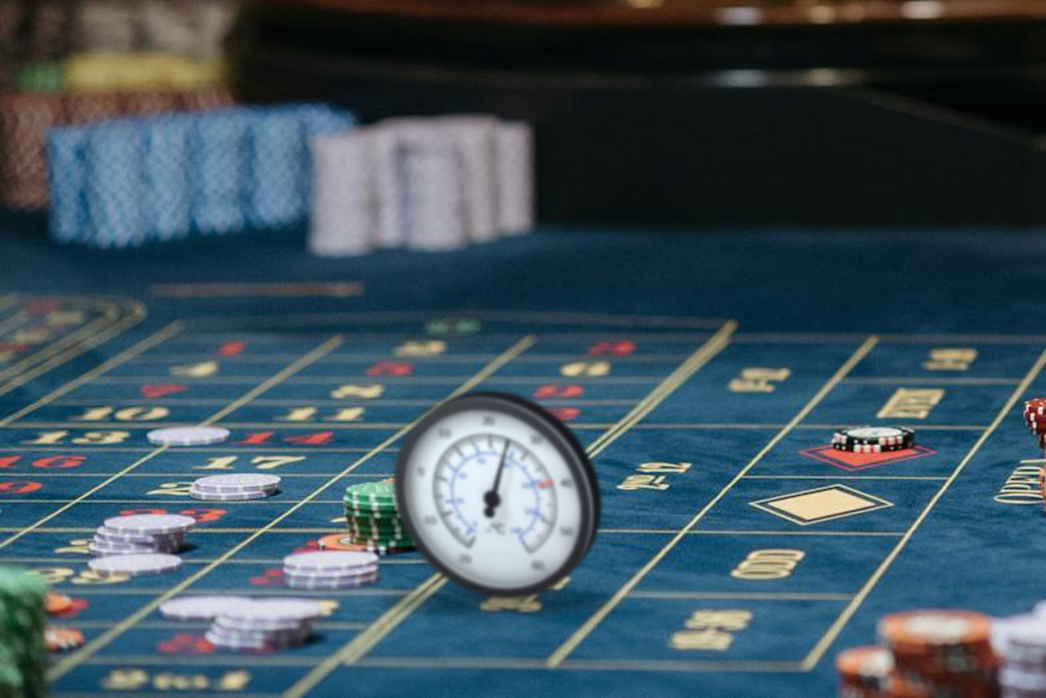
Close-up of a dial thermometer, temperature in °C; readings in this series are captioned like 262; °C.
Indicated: 25; °C
